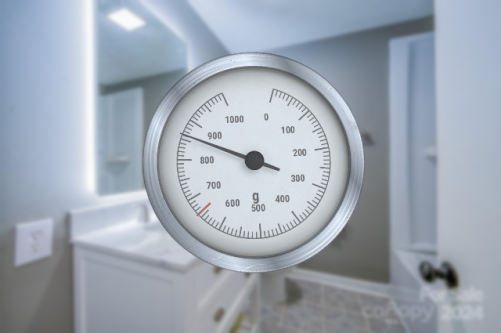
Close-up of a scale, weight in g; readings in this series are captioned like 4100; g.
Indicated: 860; g
